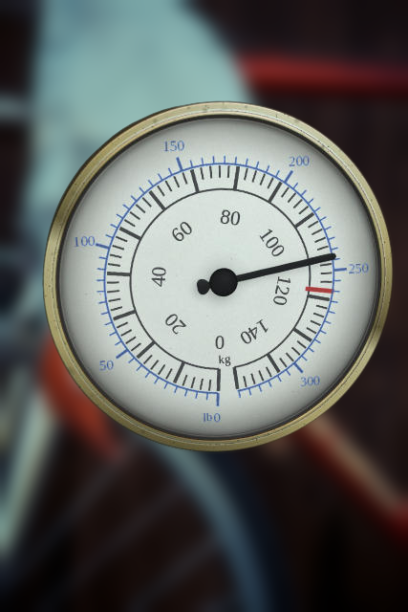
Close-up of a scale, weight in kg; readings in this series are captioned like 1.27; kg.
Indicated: 110; kg
